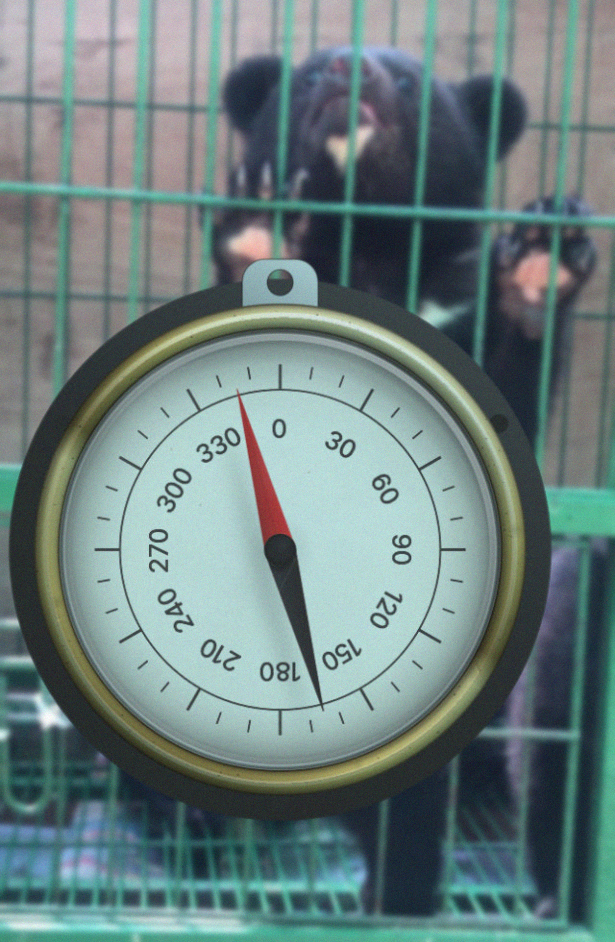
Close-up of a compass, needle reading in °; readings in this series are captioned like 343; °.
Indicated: 345; °
